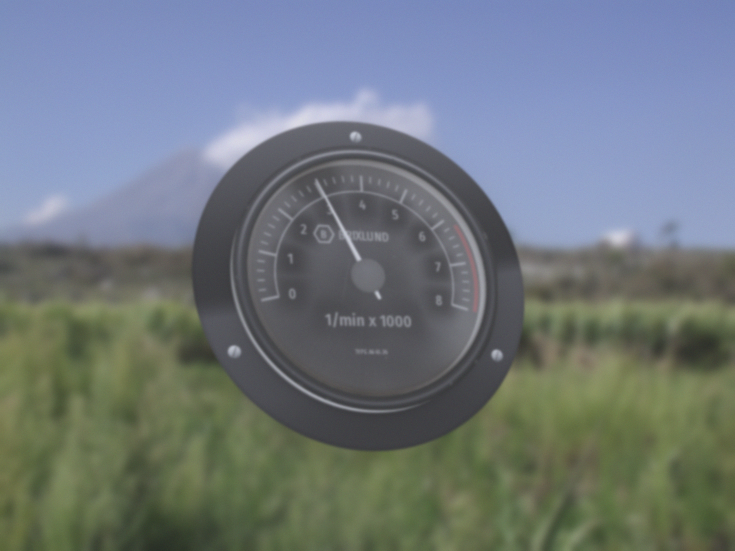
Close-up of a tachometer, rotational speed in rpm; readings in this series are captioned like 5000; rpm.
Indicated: 3000; rpm
